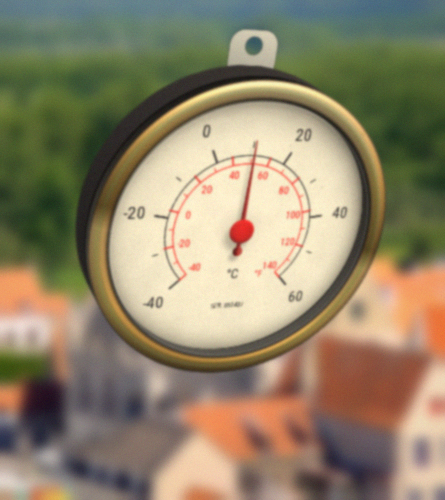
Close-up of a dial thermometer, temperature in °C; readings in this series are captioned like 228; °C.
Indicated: 10; °C
